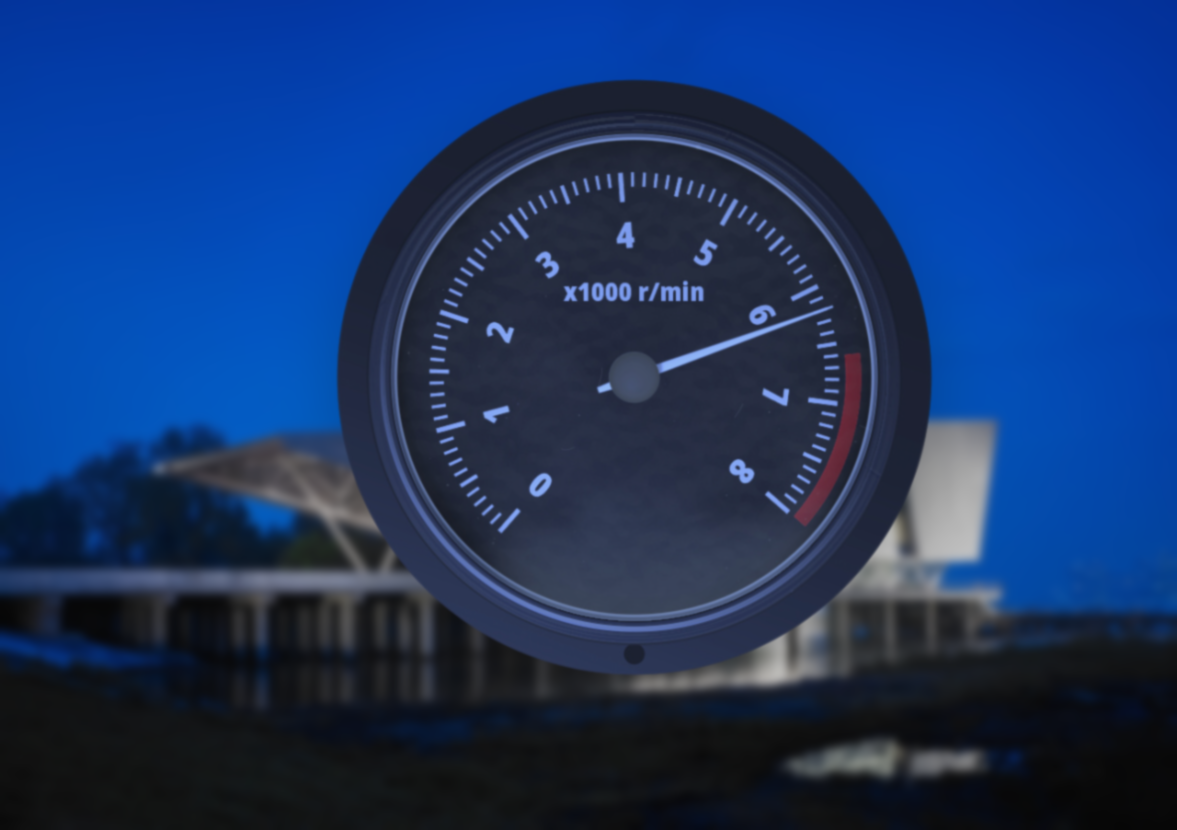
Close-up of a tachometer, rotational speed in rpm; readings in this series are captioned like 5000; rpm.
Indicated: 6200; rpm
